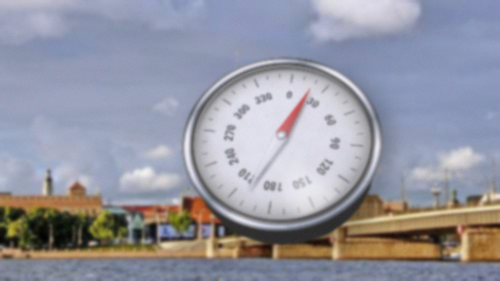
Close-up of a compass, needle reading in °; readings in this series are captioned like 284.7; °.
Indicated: 20; °
